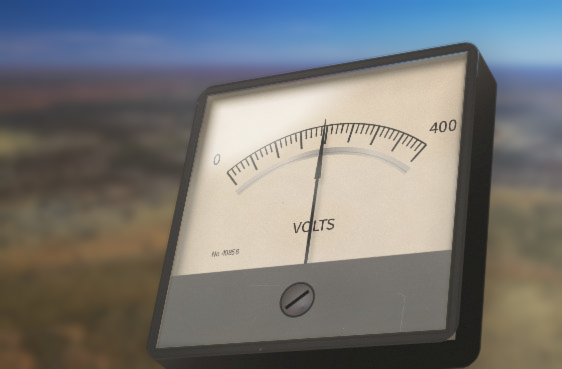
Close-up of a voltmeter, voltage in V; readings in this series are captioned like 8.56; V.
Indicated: 200; V
